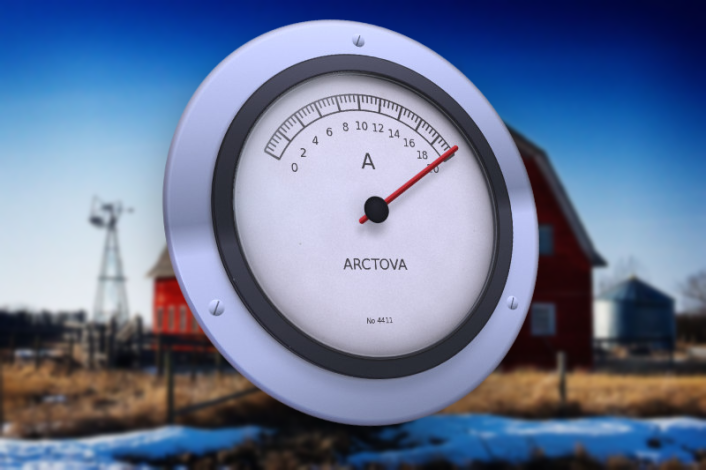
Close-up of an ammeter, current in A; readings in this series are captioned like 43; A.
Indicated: 19.6; A
